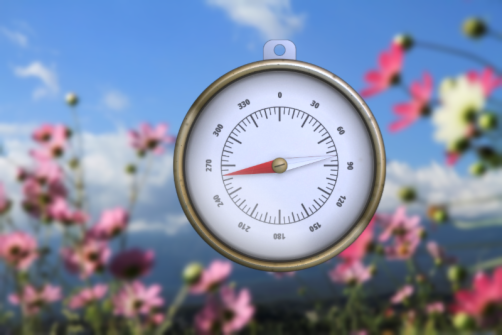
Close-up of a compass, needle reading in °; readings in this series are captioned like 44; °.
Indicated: 260; °
